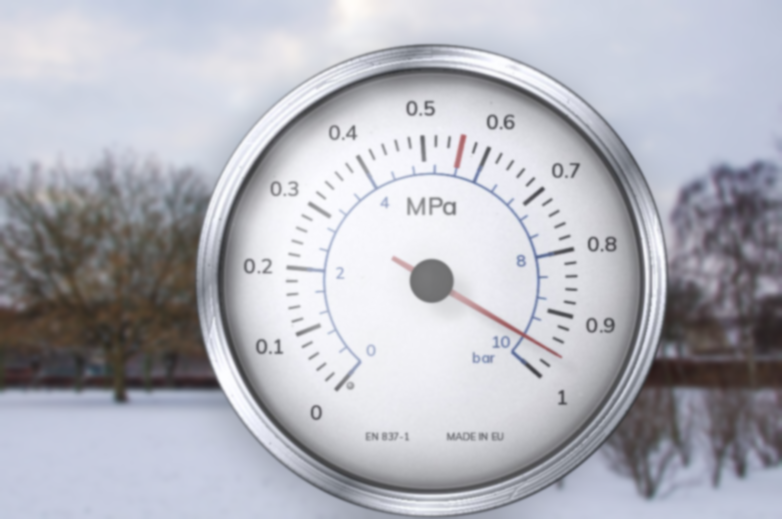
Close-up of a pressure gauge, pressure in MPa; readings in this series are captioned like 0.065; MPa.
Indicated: 0.96; MPa
